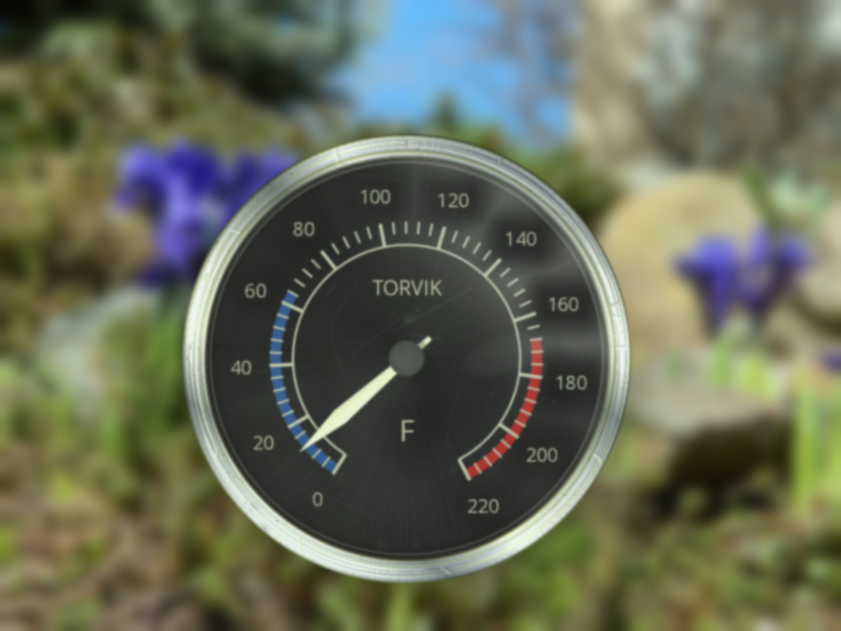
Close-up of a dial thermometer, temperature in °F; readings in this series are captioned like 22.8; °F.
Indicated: 12; °F
